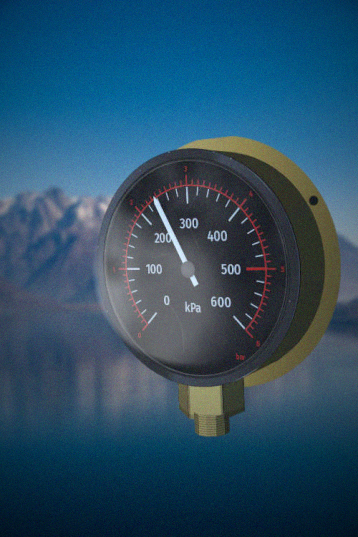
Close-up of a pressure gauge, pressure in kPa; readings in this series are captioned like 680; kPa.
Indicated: 240; kPa
